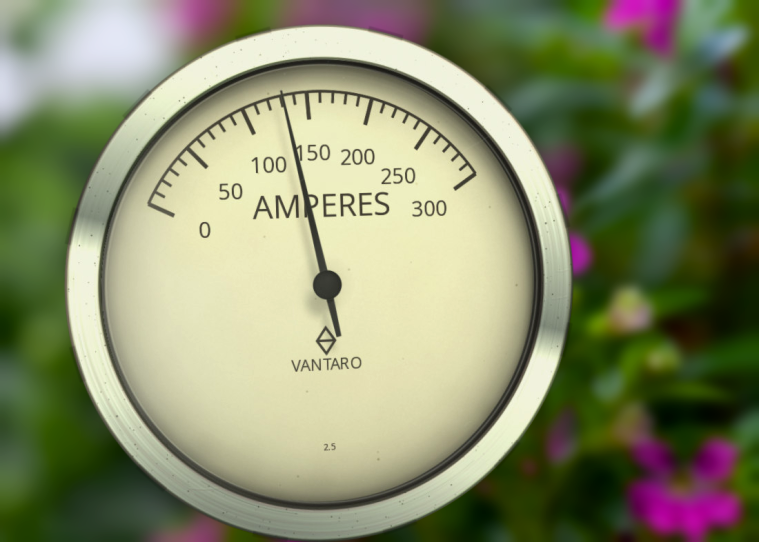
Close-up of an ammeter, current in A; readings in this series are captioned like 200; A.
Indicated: 130; A
